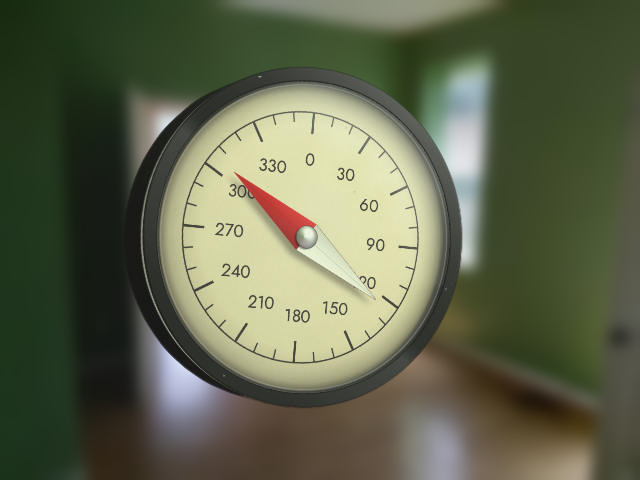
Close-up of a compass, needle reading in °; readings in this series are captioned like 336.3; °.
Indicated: 305; °
